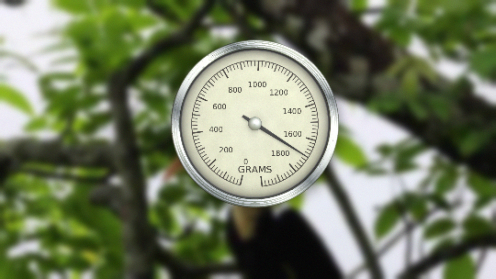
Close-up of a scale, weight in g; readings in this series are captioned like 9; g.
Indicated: 1700; g
